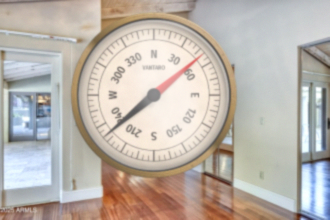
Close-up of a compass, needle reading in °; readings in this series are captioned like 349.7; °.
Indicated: 50; °
